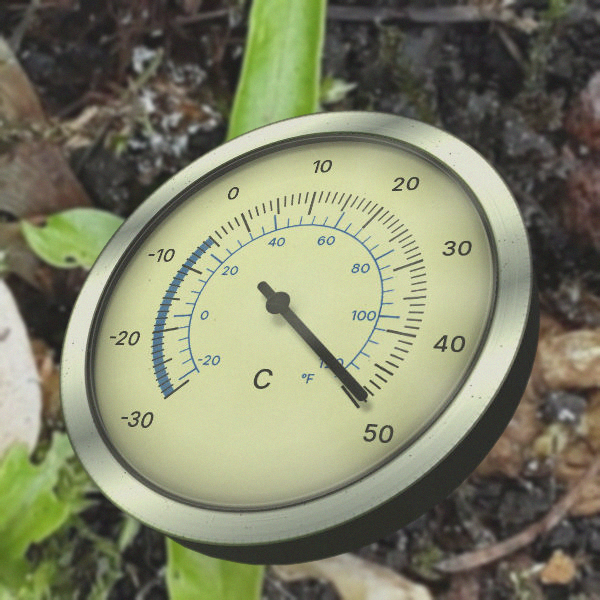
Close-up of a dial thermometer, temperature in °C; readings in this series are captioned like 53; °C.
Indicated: 49; °C
